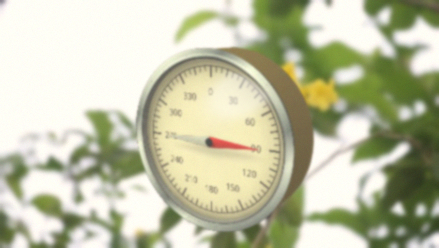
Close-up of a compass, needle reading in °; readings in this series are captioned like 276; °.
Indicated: 90; °
